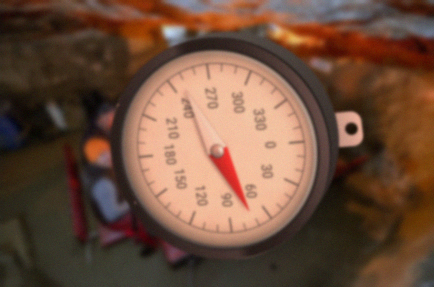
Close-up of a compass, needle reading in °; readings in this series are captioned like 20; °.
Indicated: 70; °
